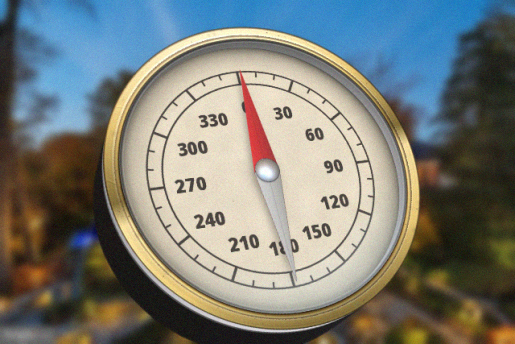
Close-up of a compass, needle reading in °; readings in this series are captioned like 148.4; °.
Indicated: 0; °
